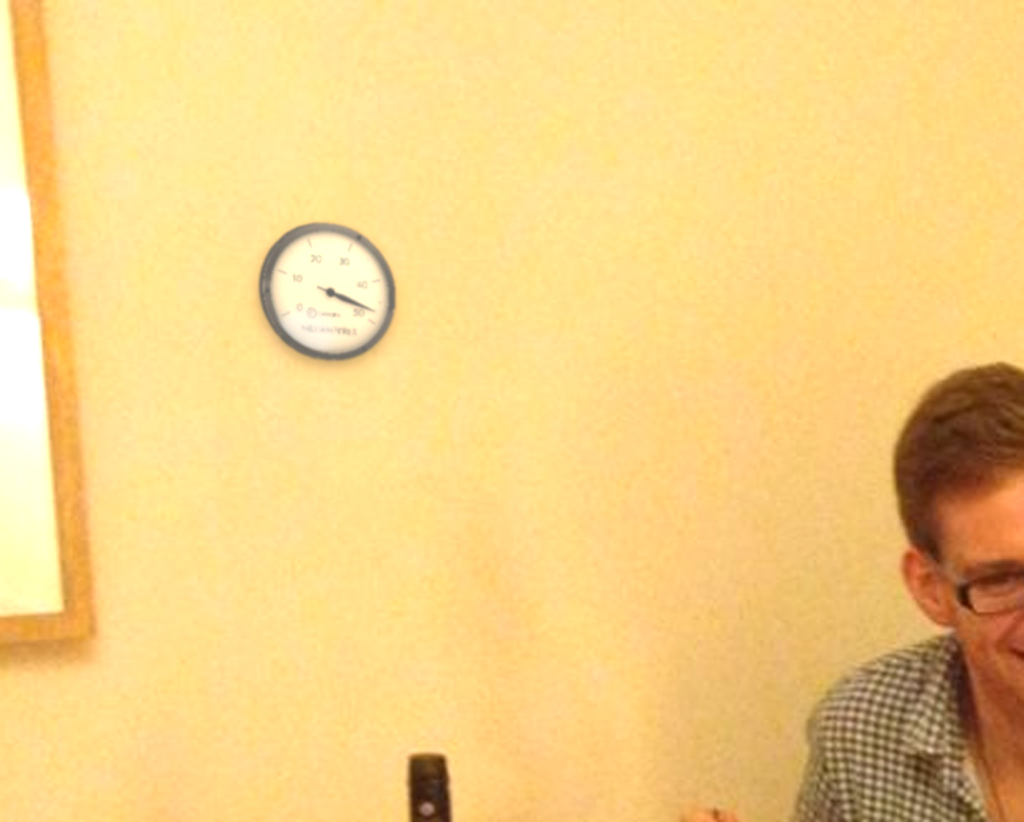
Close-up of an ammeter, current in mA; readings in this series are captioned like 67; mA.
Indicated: 47.5; mA
